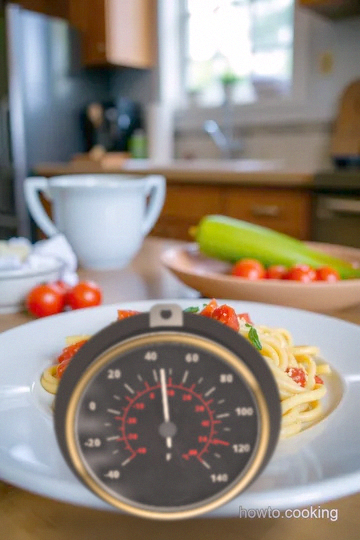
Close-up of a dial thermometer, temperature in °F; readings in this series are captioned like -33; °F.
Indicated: 45; °F
